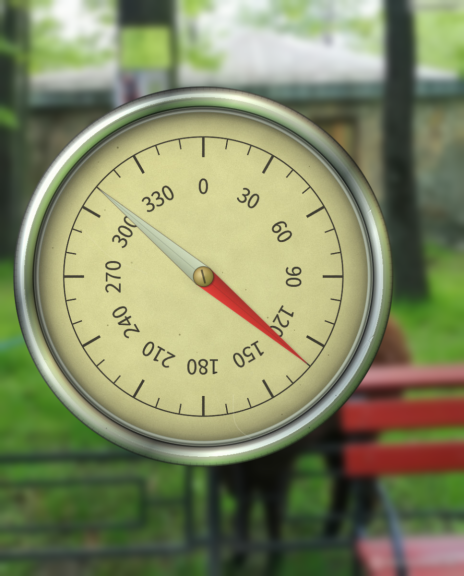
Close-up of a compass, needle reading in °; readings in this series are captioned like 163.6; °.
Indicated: 130; °
